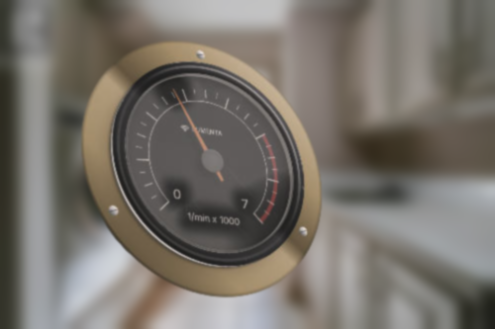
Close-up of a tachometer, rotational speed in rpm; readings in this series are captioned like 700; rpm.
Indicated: 2750; rpm
